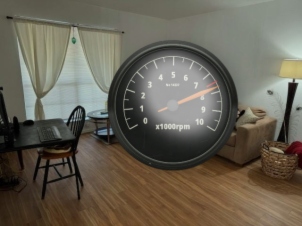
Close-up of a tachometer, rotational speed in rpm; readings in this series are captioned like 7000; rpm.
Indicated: 7750; rpm
